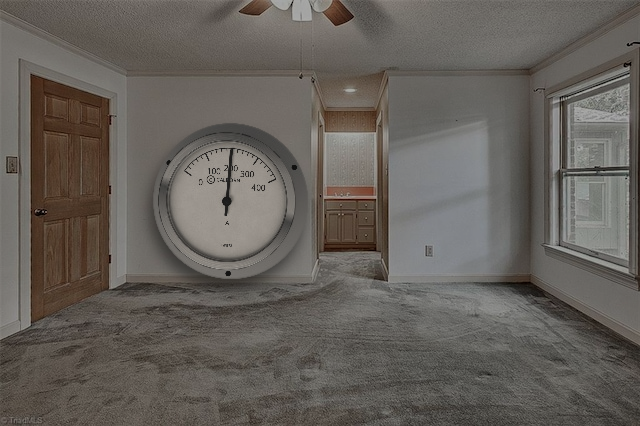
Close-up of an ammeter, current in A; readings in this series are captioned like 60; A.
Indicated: 200; A
